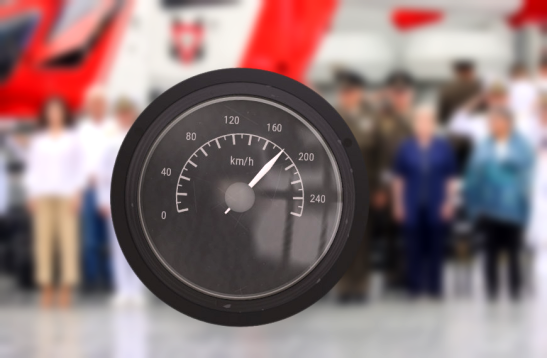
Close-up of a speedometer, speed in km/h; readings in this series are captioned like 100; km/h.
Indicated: 180; km/h
